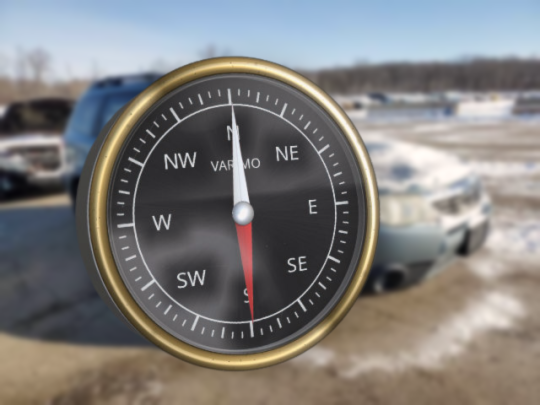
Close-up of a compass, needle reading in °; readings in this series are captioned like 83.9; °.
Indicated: 180; °
